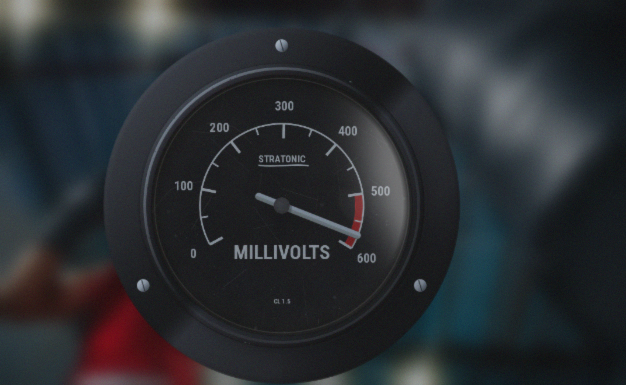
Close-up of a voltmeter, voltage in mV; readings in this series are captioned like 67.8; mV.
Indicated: 575; mV
